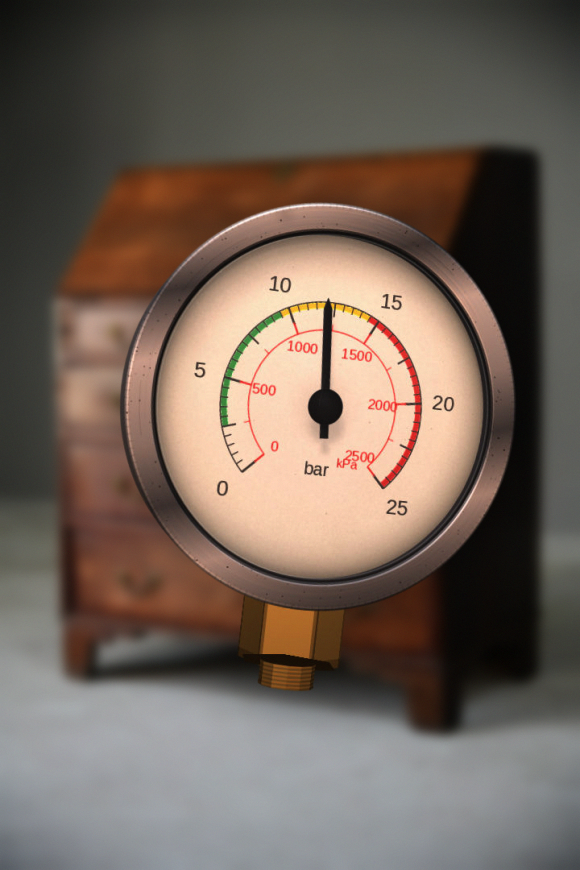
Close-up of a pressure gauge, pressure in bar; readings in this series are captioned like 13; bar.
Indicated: 12; bar
